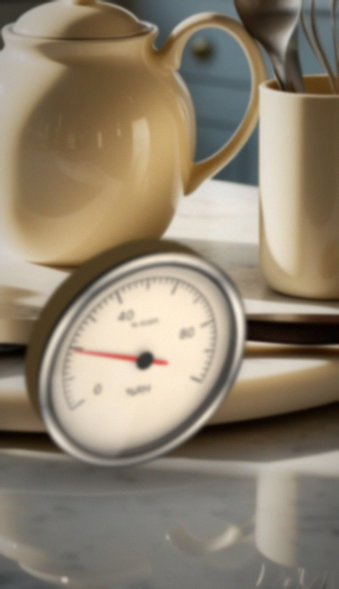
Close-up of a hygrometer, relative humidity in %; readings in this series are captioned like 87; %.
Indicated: 20; %
